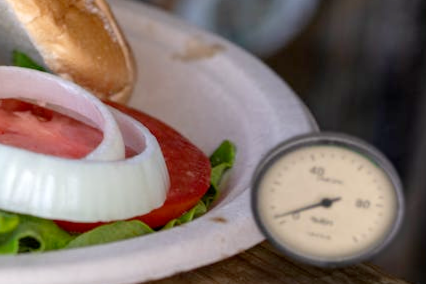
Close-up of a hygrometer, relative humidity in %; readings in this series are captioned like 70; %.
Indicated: 4; %
